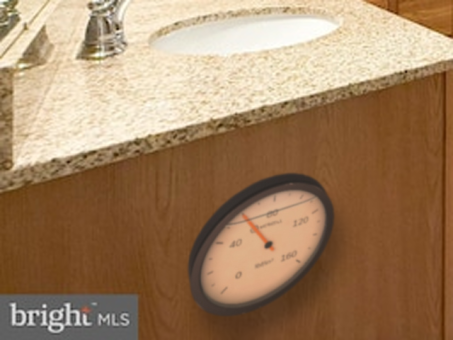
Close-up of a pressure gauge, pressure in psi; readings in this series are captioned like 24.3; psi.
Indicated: 60; psi
